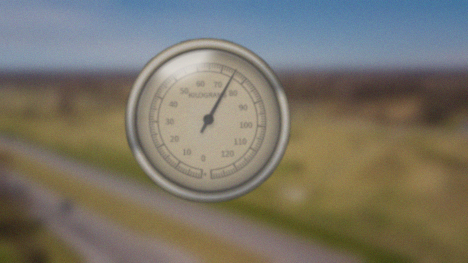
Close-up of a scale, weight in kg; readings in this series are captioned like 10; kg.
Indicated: 75; kg
